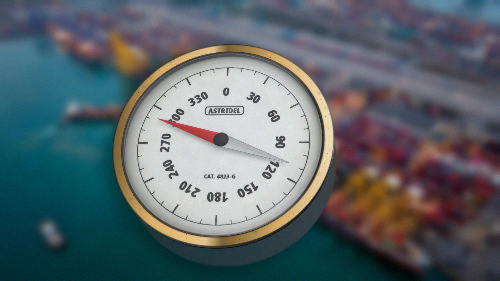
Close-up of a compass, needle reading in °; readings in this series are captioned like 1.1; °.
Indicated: 290; °
